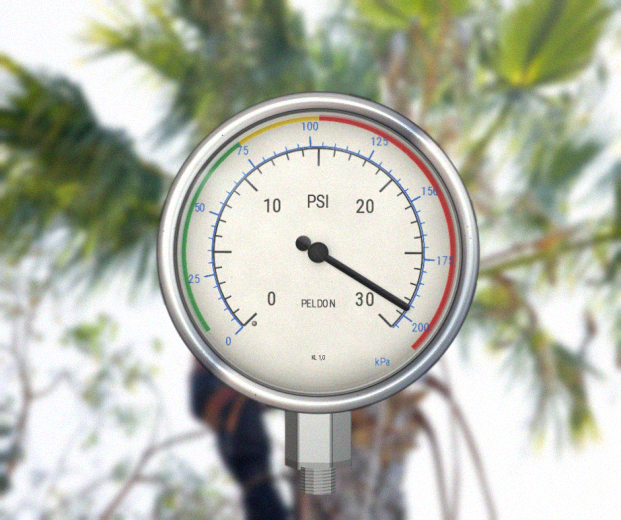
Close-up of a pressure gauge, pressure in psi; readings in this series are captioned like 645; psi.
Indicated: 28.5; psi
